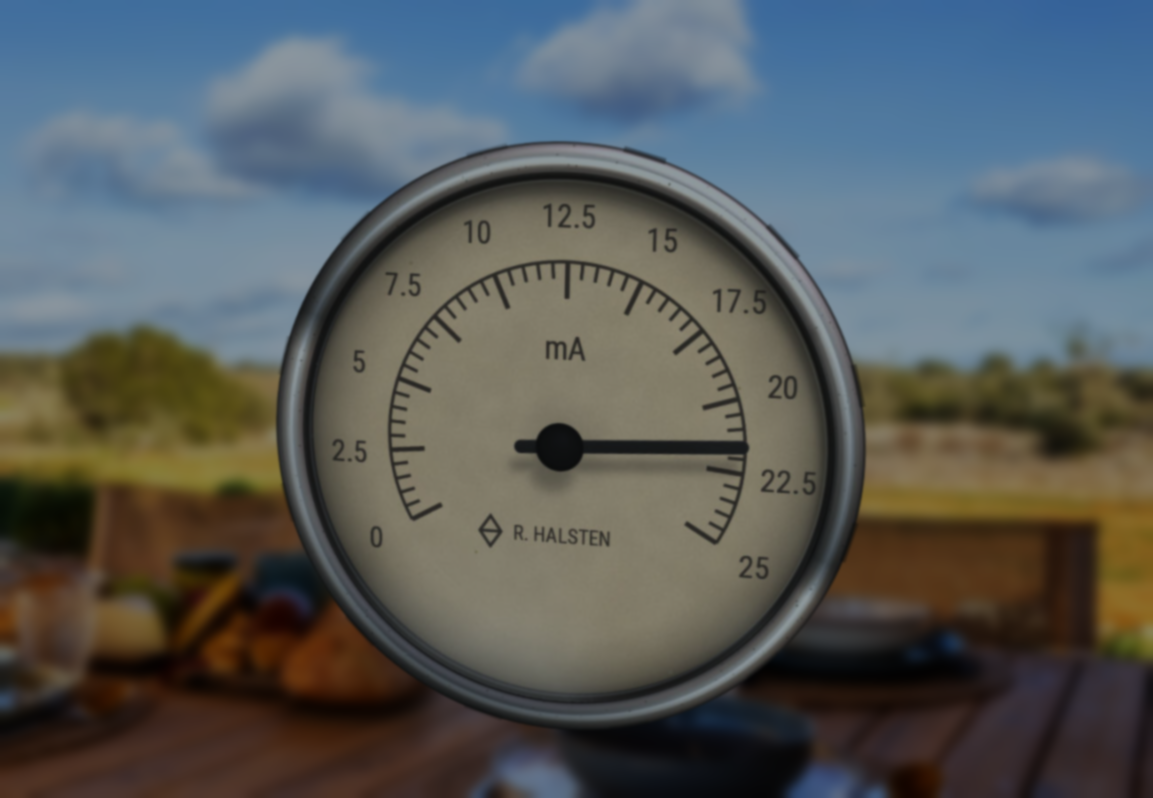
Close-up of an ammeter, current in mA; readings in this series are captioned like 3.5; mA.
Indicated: 21.5; mA
